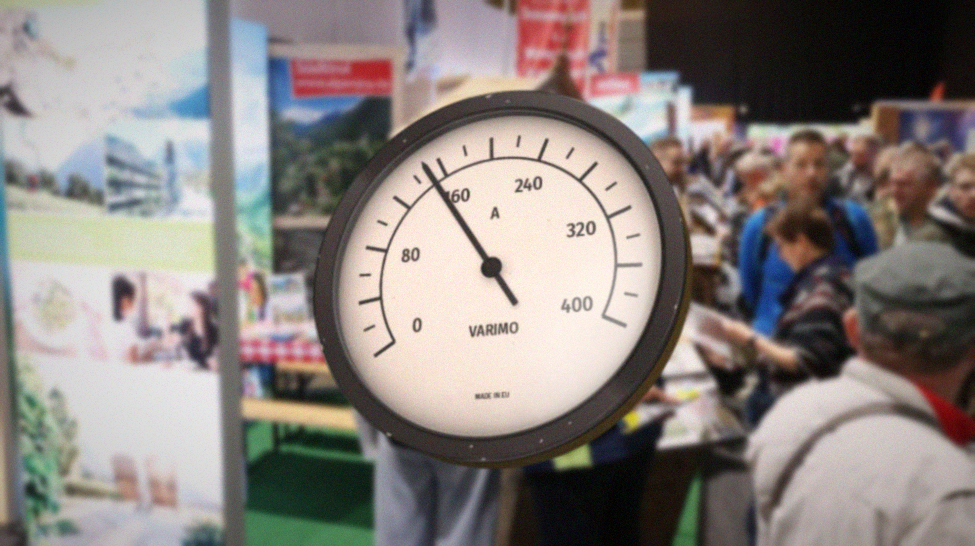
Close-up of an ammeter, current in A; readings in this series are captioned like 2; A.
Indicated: 150; A
